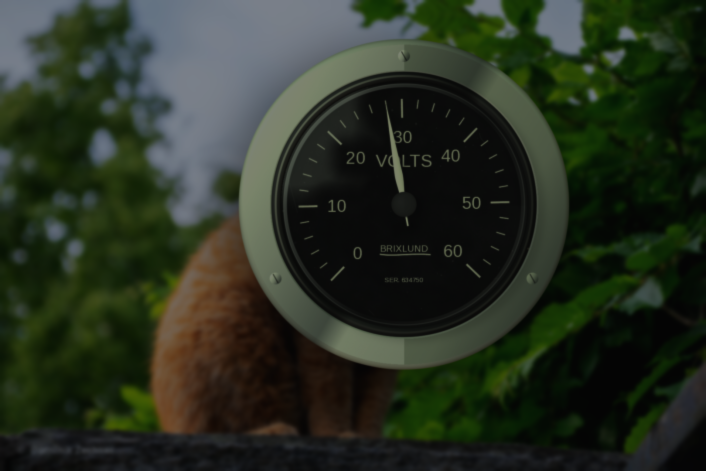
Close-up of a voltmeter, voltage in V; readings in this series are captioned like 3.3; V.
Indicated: 28; V
